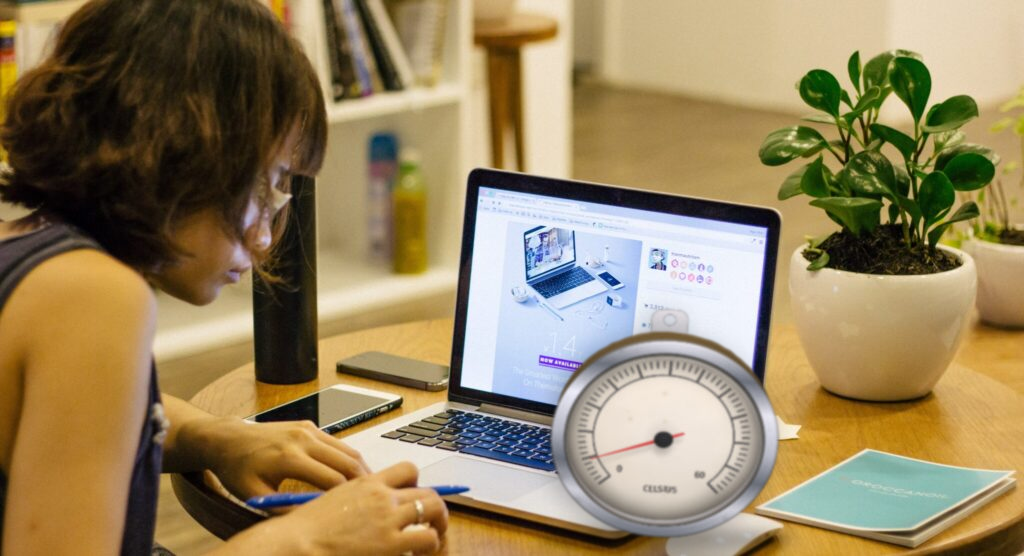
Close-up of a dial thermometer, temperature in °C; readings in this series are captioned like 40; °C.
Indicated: 5; °C
